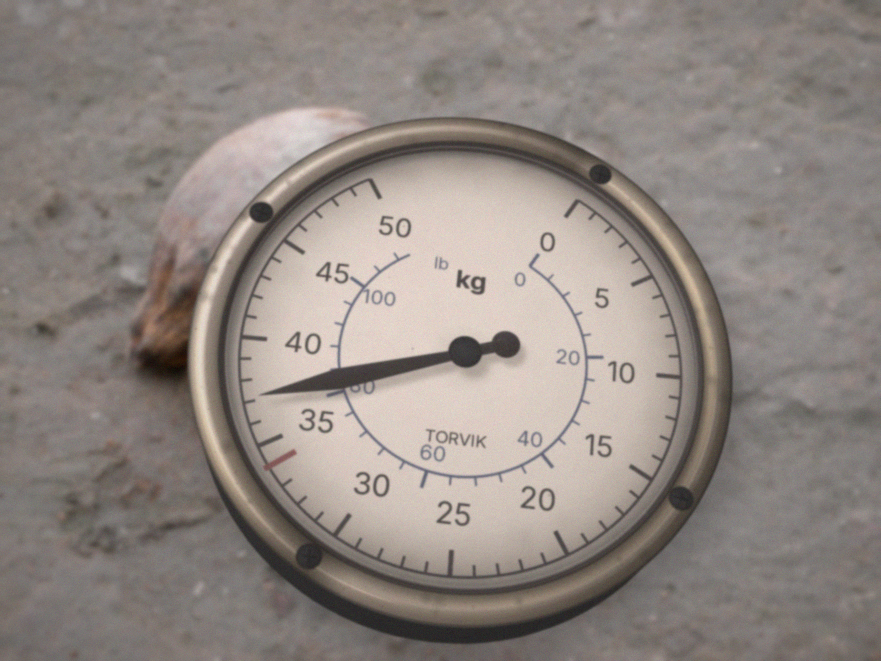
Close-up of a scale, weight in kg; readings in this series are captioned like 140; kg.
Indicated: 37; kg
